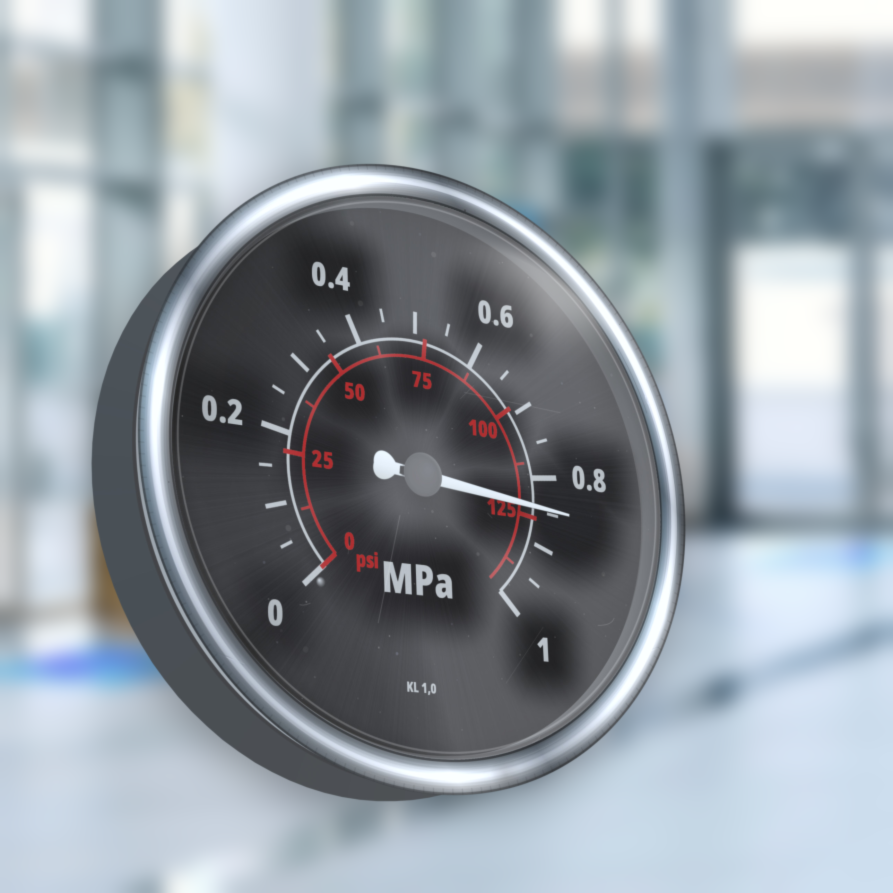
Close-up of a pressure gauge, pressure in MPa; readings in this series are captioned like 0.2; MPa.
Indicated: 0.85; MPa
